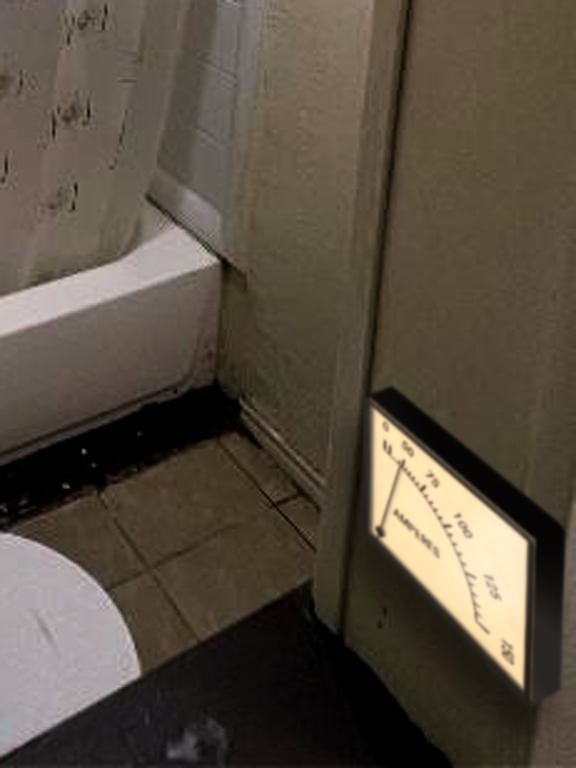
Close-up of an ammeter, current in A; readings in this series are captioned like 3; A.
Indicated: 50; A
